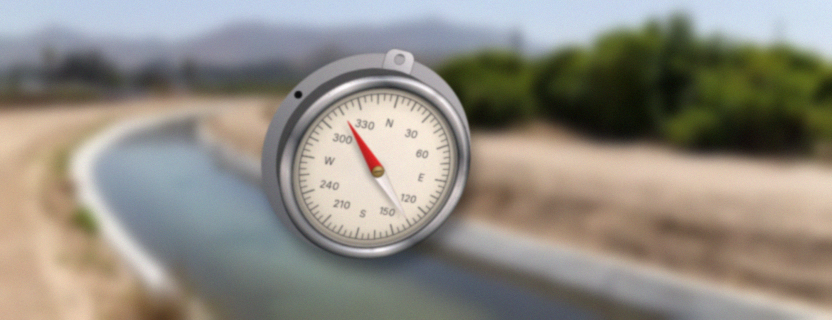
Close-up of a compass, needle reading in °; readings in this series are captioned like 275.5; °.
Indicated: 315; °
